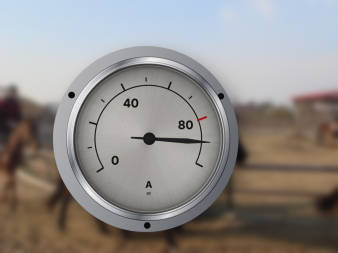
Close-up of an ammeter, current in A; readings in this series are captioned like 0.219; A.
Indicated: 90; A
